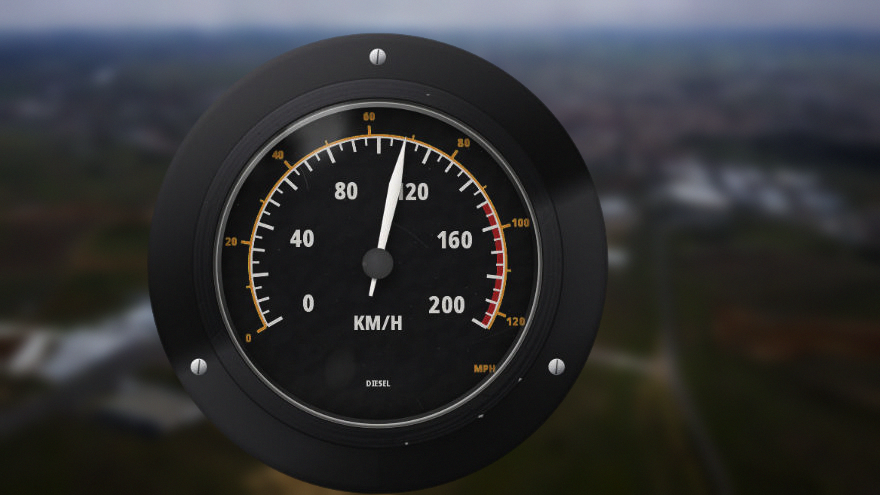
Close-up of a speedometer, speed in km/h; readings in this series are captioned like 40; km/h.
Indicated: 110; km/h
